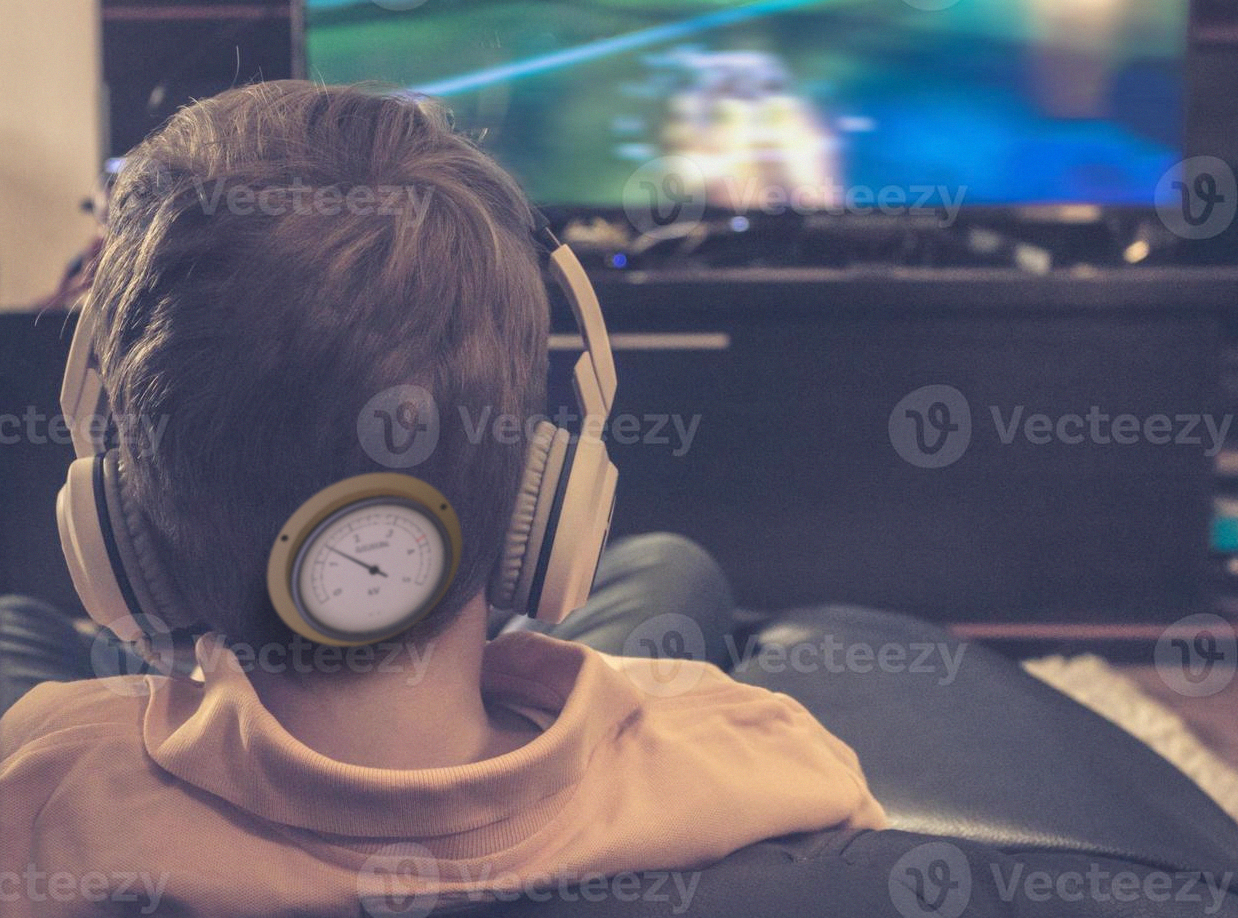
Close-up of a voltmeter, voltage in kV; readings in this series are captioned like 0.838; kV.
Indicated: 1.4; kV
